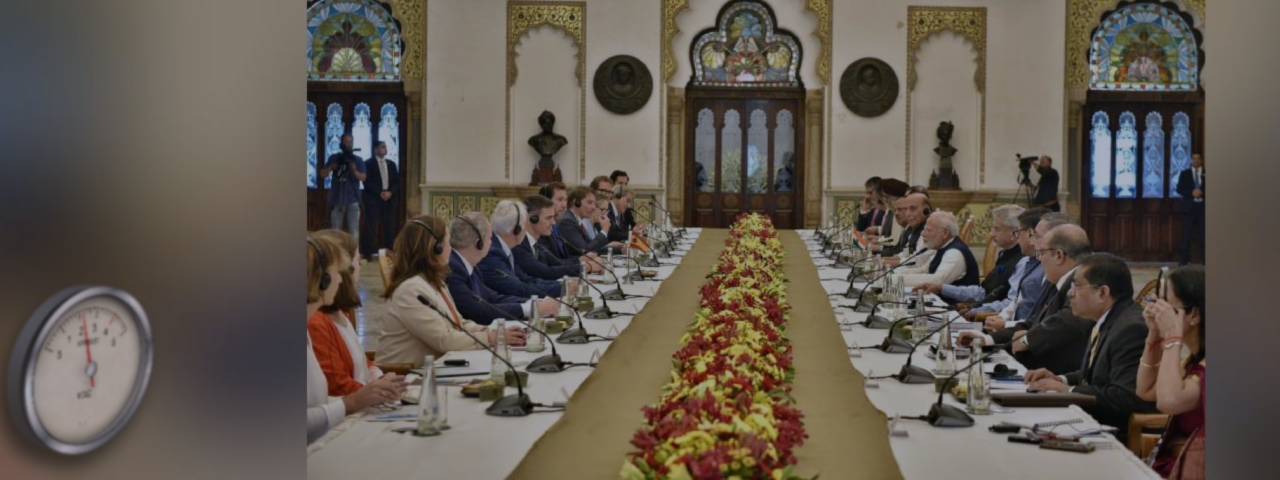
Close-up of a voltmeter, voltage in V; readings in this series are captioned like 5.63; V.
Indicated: 2; V
